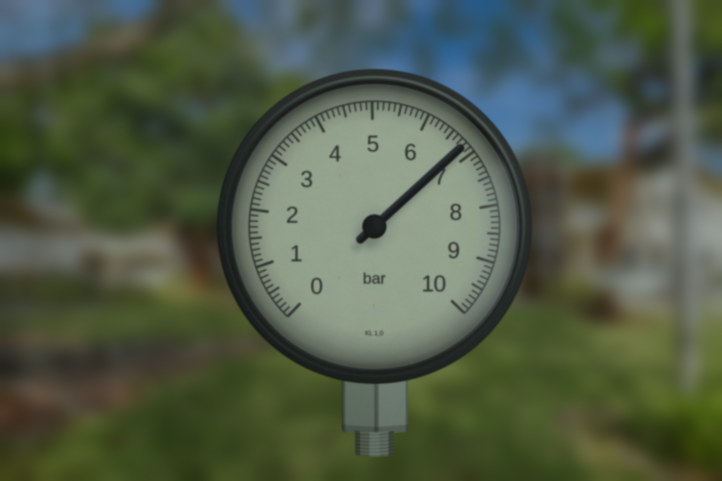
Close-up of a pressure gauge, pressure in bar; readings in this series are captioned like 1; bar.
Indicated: 6.8; bar
